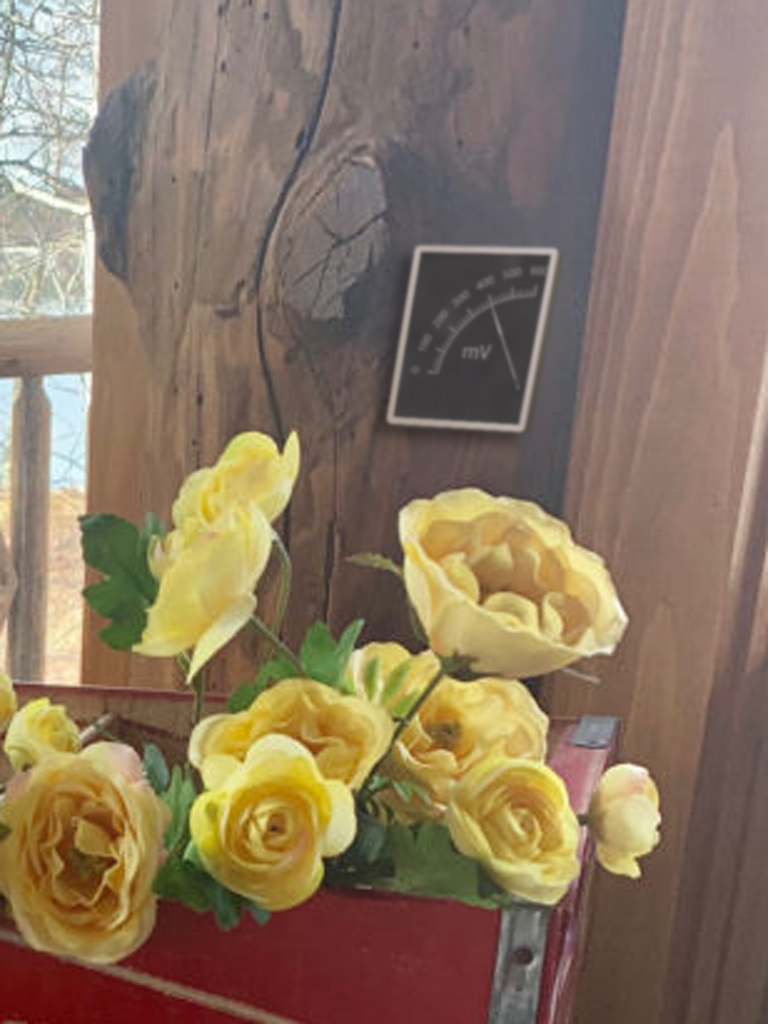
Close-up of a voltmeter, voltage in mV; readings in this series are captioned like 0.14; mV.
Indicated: 400; mV
